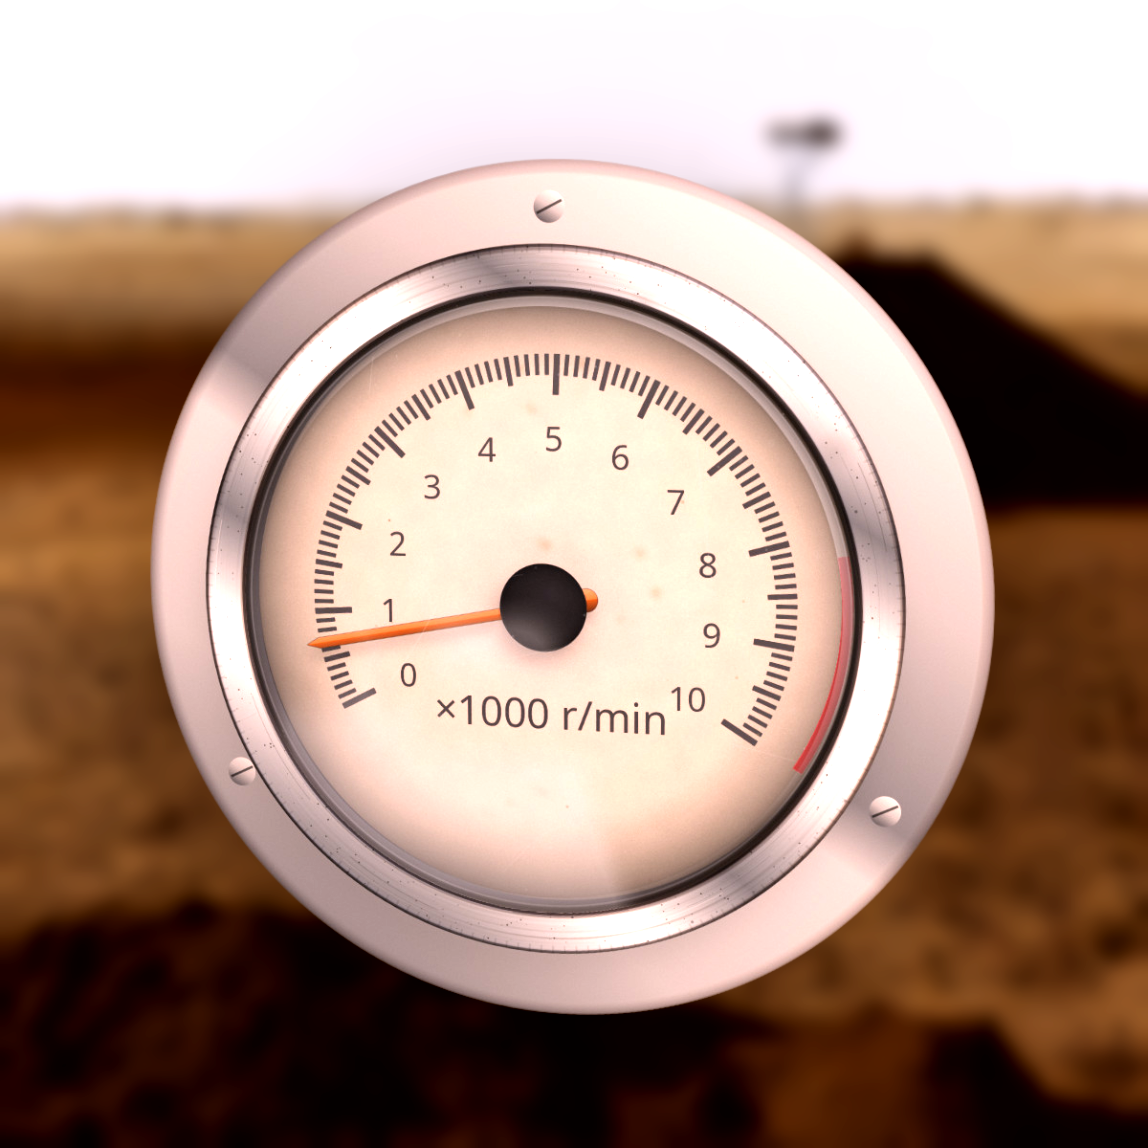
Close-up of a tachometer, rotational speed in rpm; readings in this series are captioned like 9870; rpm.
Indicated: 700; rpm
